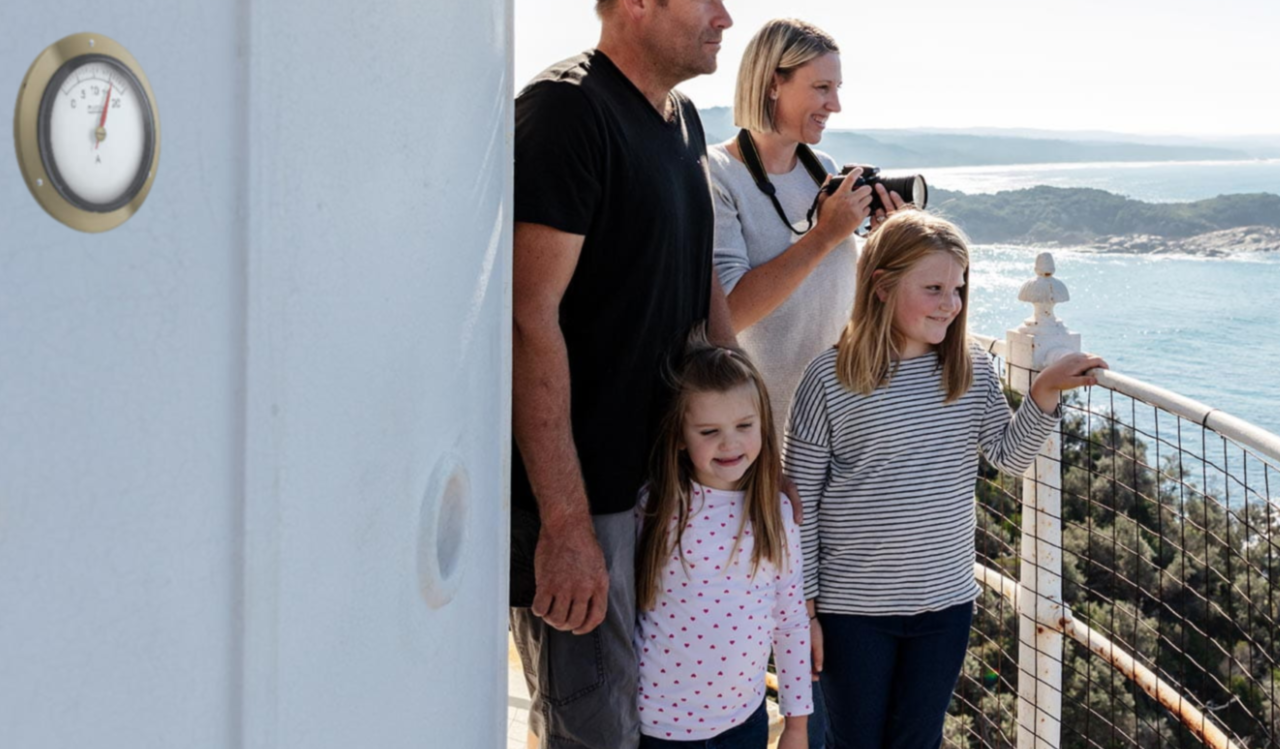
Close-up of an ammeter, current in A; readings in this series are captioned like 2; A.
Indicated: 15; A
